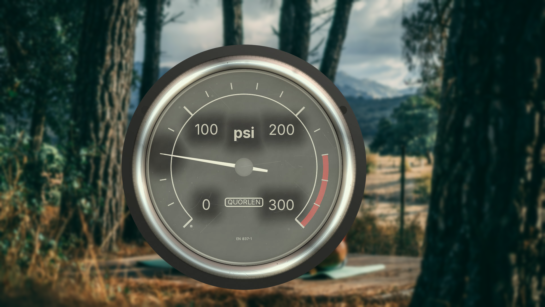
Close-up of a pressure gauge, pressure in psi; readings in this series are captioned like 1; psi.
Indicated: 60; psi
